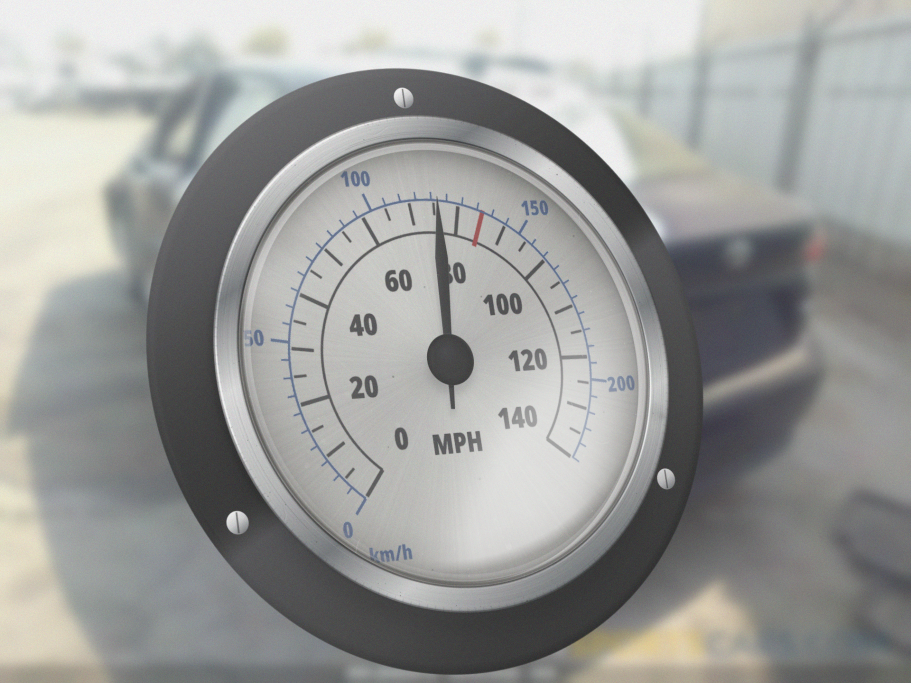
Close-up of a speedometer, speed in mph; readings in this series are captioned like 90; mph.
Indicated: 75; mph
